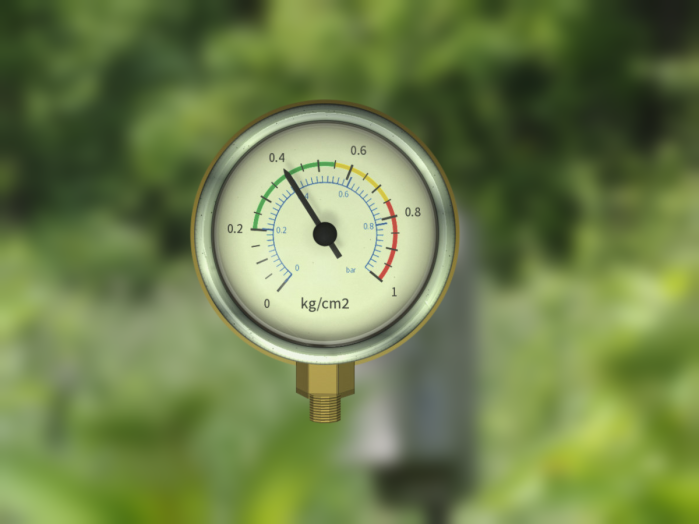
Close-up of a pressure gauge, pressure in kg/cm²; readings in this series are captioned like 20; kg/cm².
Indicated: 0.4; kg/cm²
